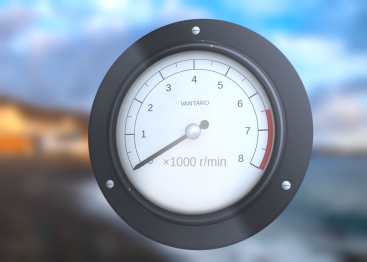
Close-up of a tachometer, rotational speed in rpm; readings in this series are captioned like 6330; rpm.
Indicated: 0; rpm
